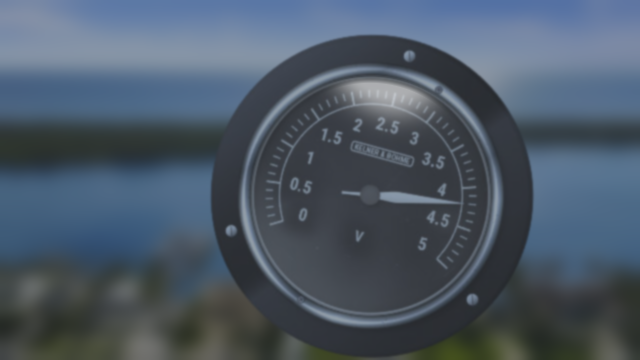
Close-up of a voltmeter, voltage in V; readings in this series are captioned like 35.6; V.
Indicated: 4.2; V
